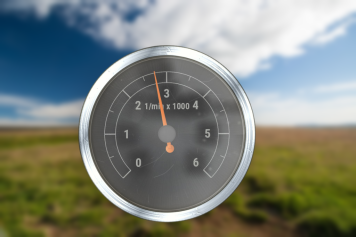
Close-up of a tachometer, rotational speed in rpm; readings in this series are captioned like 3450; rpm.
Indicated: 2750; rpm
